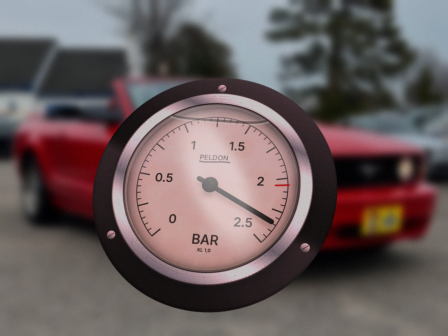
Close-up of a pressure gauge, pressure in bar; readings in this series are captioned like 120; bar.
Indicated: 2.35; bar
